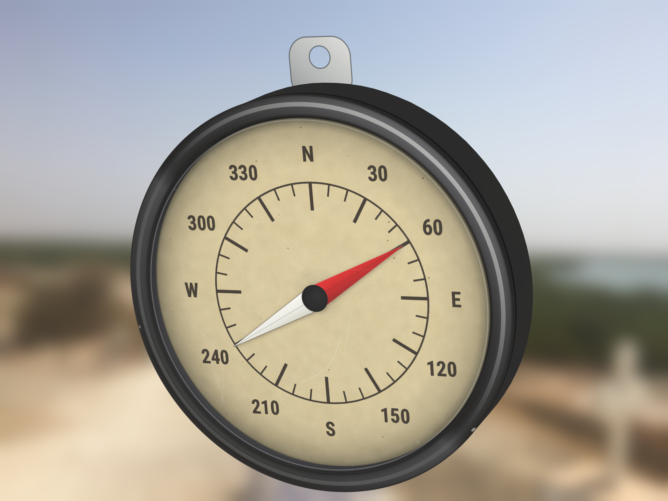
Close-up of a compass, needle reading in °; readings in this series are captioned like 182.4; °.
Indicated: 60; °
